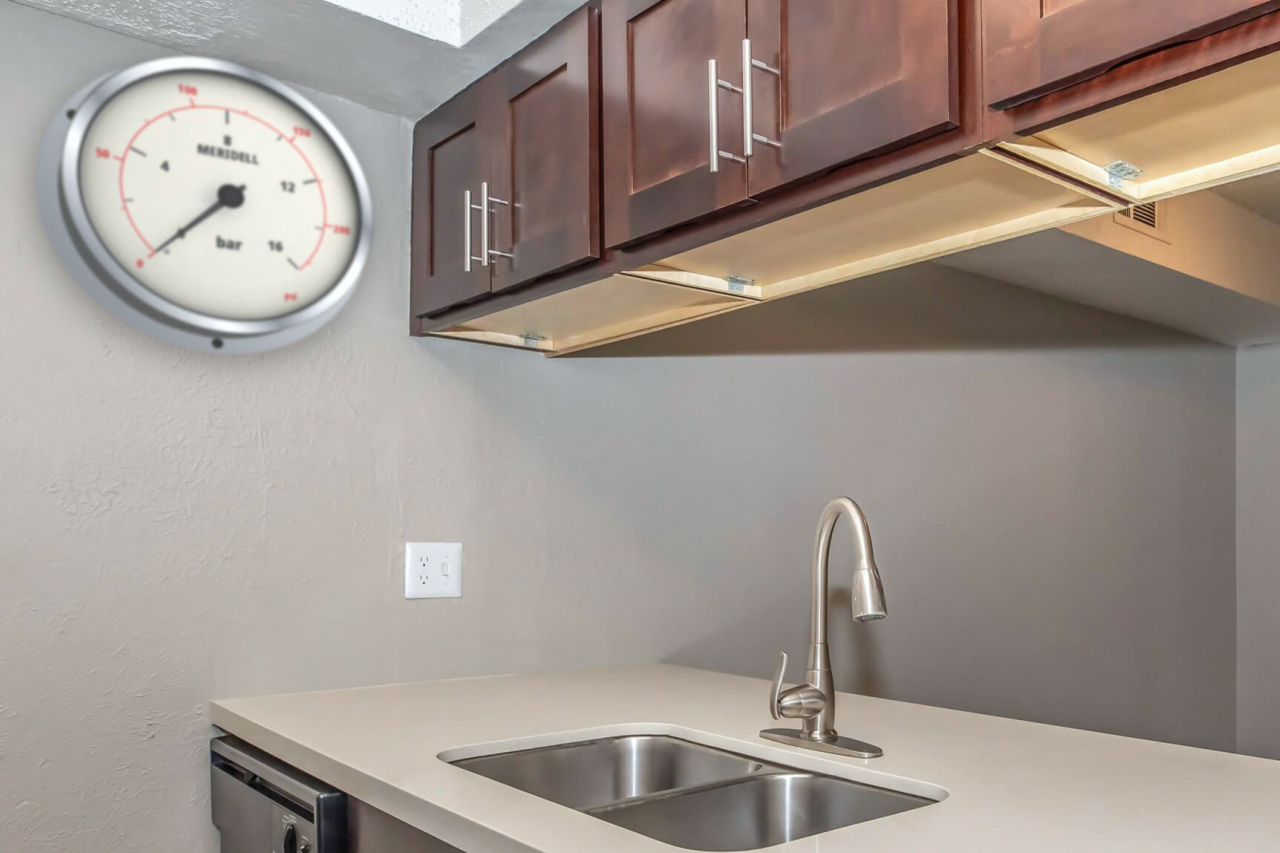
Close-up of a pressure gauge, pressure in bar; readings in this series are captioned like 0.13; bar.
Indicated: 0; bar
